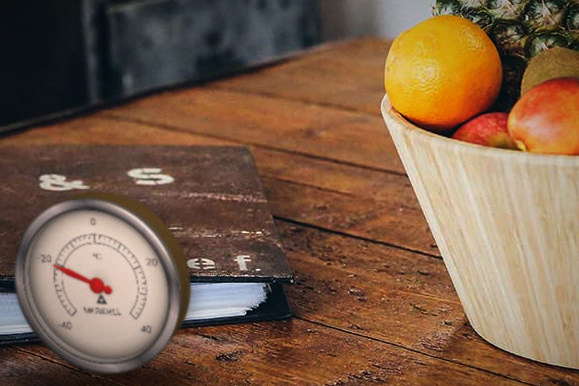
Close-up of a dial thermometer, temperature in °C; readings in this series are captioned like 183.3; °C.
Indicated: -20; °C
